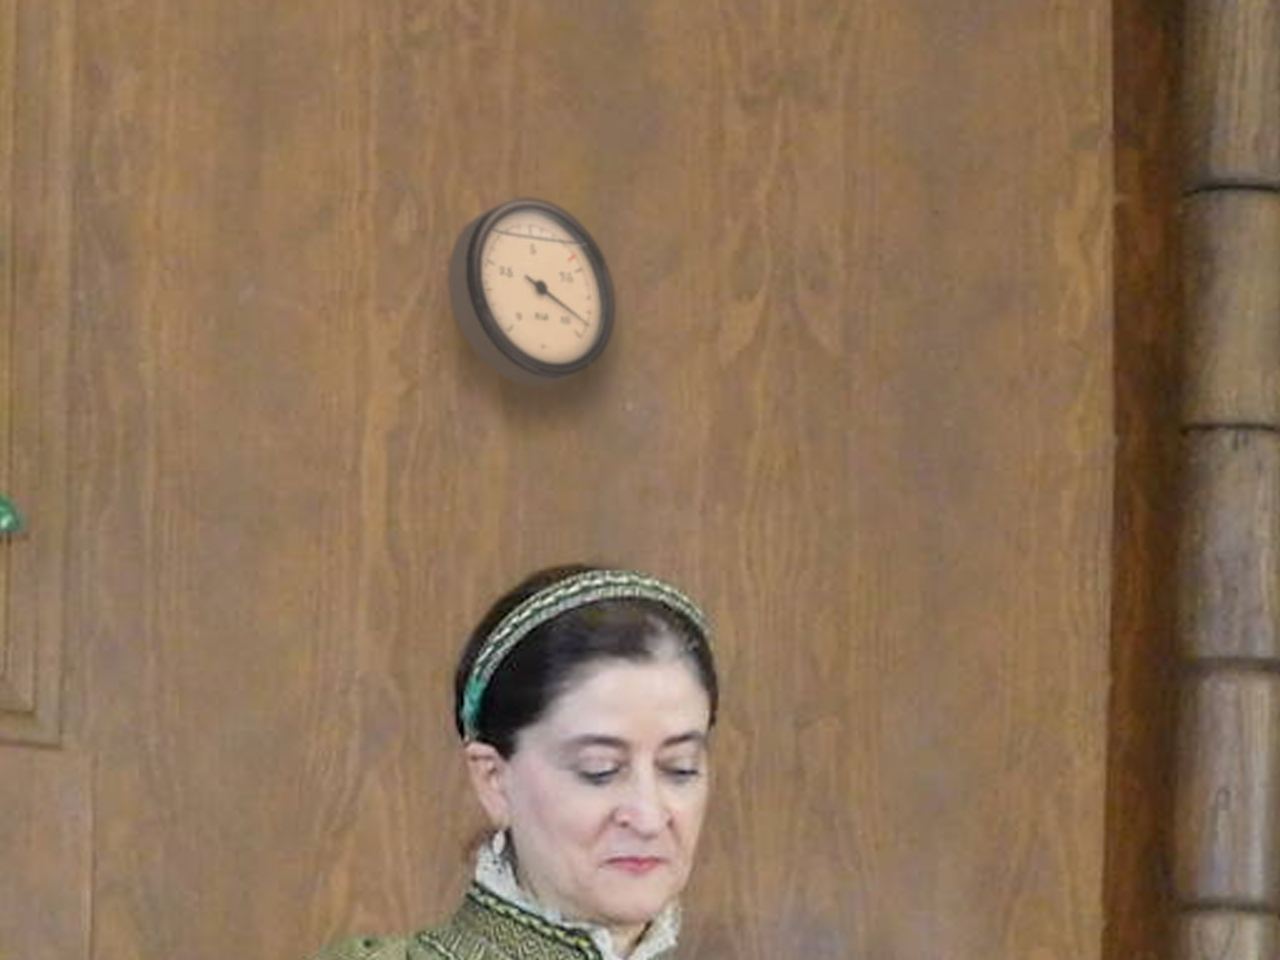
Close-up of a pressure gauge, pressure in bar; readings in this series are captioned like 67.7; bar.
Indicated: 9.5; bar
